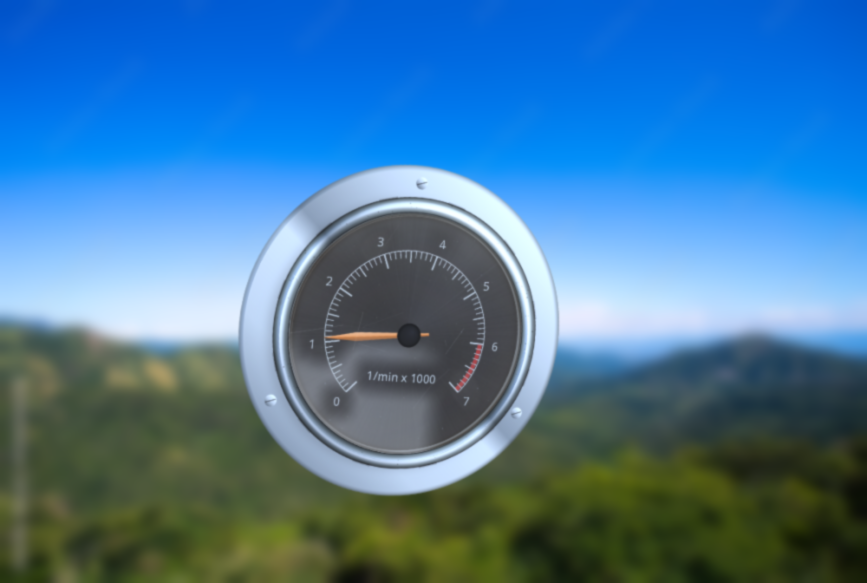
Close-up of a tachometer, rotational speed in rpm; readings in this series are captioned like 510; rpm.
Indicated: 1100; rpm
